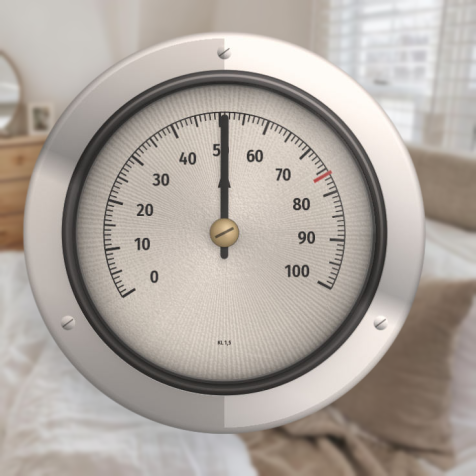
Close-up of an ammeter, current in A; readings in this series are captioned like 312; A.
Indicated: 51; A
